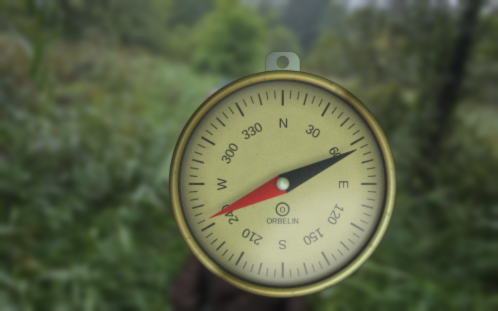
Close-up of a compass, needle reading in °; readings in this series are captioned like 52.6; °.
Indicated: 245; °
